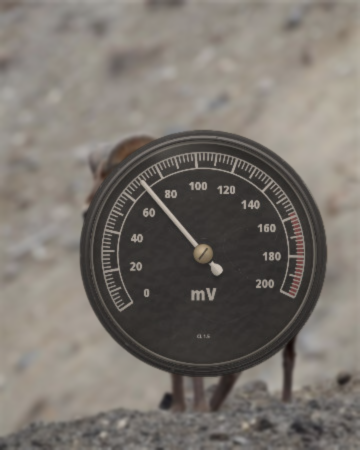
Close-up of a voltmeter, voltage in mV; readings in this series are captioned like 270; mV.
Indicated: 70; mV
